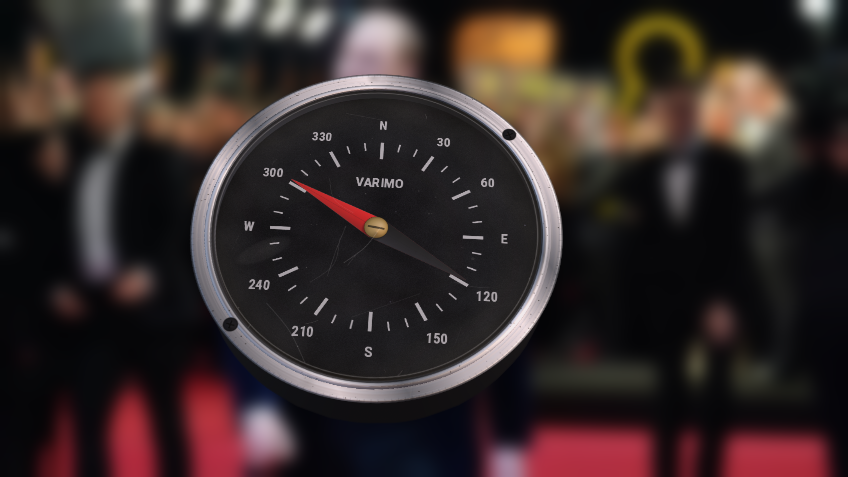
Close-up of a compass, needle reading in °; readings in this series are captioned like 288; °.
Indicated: 300; °
